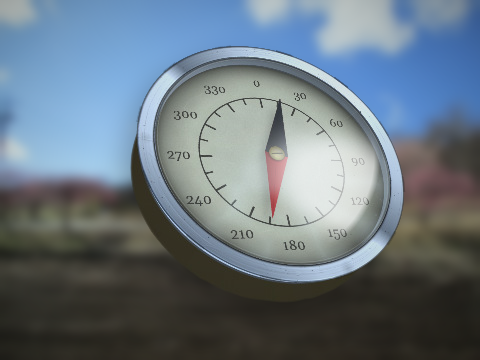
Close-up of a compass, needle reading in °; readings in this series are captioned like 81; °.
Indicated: 195; °
